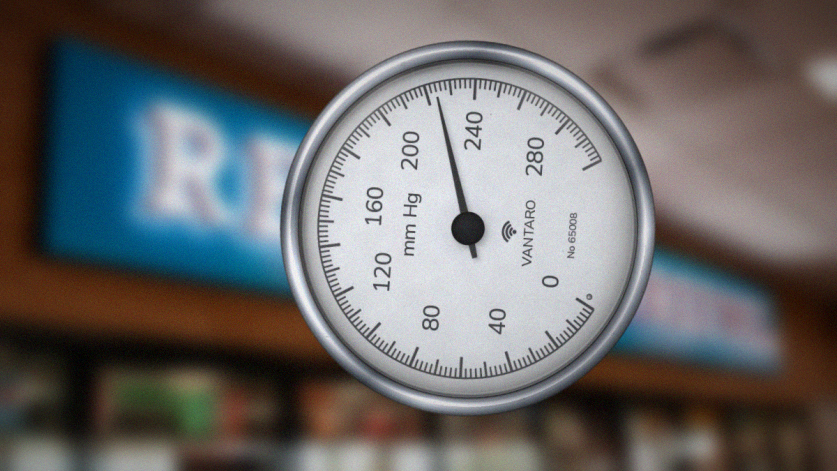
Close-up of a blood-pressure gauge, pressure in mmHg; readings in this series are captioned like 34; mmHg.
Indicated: 224; mmHg
